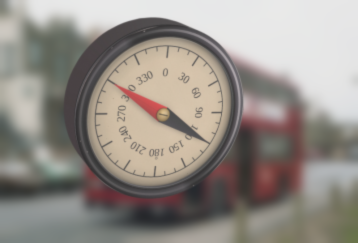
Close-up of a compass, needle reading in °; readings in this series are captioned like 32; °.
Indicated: 300; °
